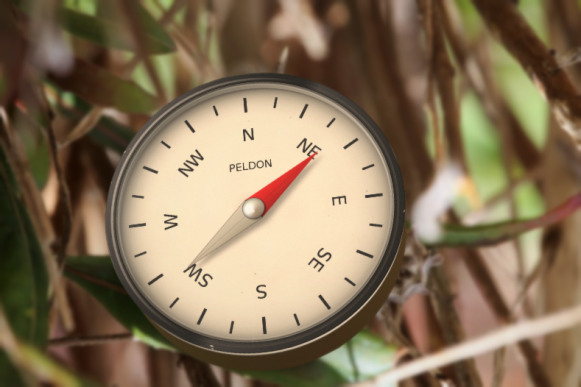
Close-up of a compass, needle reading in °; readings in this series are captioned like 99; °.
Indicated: 52.5; °
